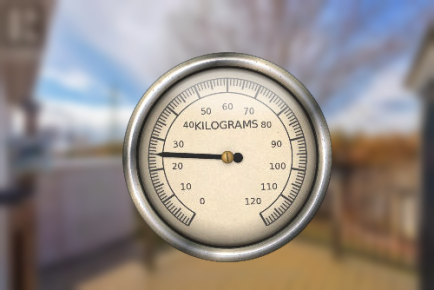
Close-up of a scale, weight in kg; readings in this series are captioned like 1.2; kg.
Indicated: 25; kg
